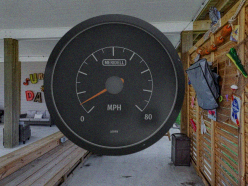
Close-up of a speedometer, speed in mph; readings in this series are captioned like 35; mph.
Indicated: 5; mph
